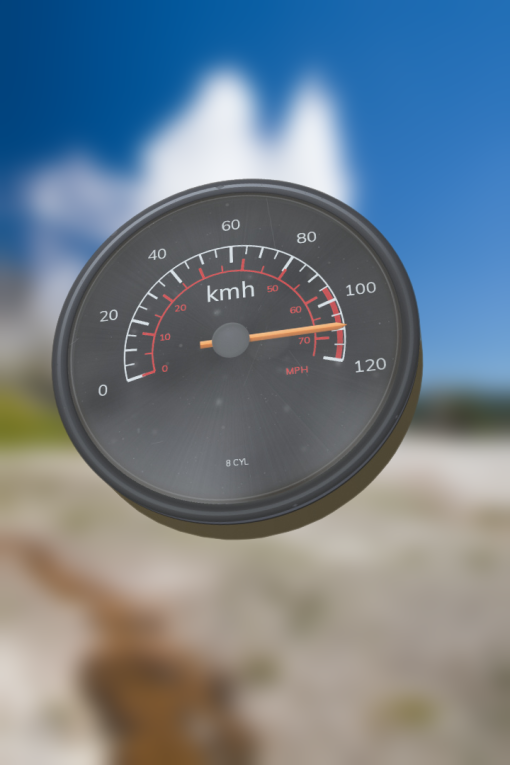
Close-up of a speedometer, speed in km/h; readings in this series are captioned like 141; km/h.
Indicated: 110; km/h
